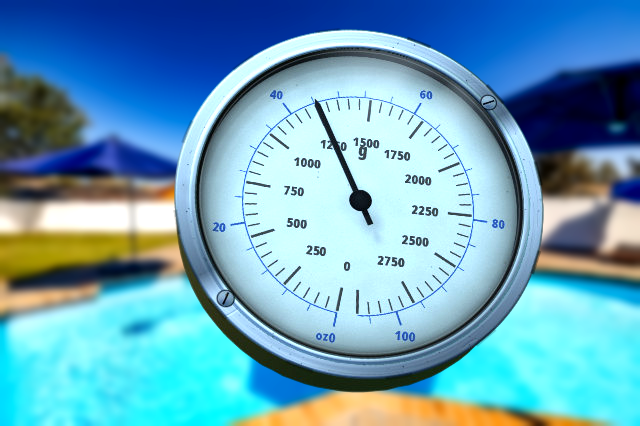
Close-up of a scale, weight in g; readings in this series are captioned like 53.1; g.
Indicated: 1250; g
